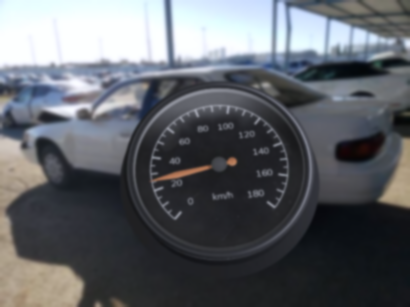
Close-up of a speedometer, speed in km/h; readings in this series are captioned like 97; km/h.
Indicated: 25; km/h
